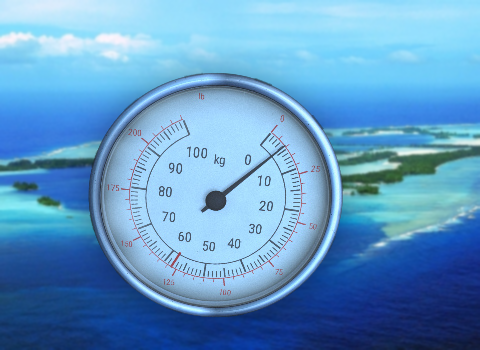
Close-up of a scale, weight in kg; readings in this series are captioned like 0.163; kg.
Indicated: 4; kg
